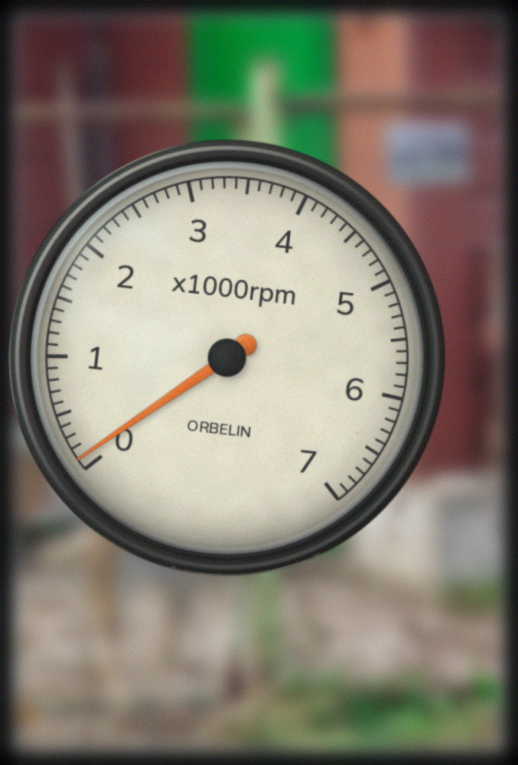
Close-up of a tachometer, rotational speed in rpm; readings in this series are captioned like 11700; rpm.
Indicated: 100; rpm
